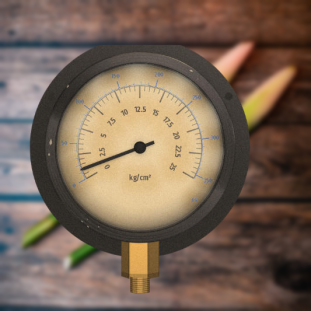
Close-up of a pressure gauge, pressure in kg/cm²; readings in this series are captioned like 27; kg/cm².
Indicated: 1; kg/cm²
